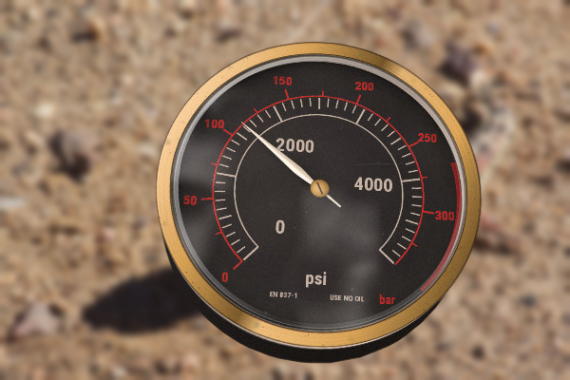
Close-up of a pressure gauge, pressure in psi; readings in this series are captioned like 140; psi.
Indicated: 1600; psi
